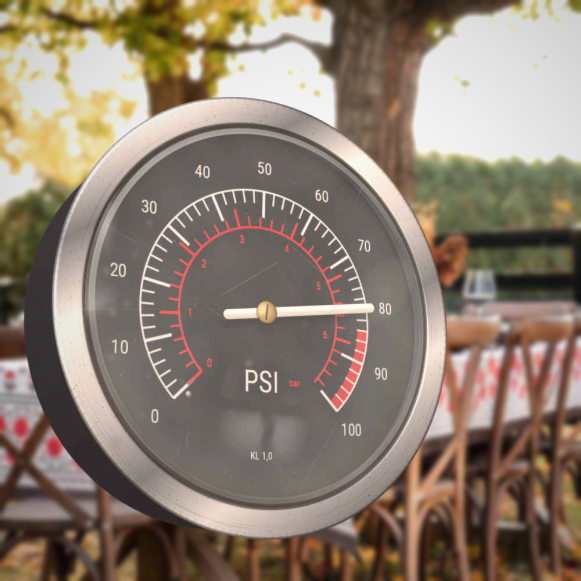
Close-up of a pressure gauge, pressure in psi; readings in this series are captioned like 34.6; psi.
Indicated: 80; psi
